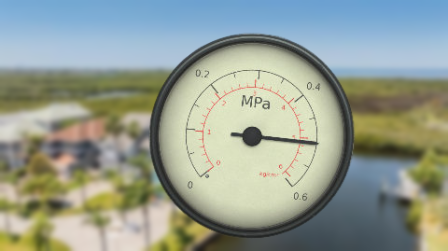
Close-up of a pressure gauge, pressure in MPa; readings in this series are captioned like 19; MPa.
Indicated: 0.5; MPa
